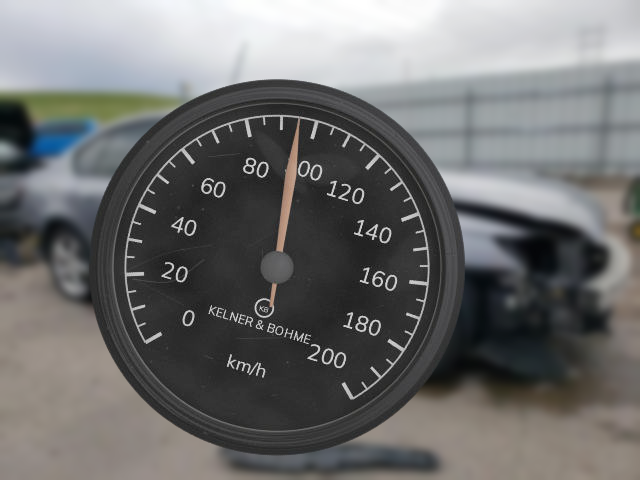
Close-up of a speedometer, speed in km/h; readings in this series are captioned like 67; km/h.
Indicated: 95; km/h
